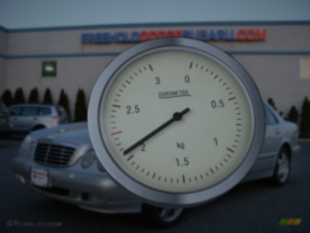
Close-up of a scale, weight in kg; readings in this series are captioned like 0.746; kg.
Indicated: 2.05; kg
